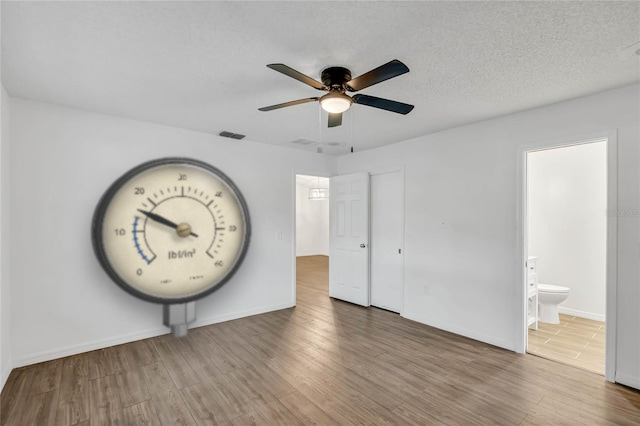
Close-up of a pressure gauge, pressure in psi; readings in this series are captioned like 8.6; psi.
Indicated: 16; psi
